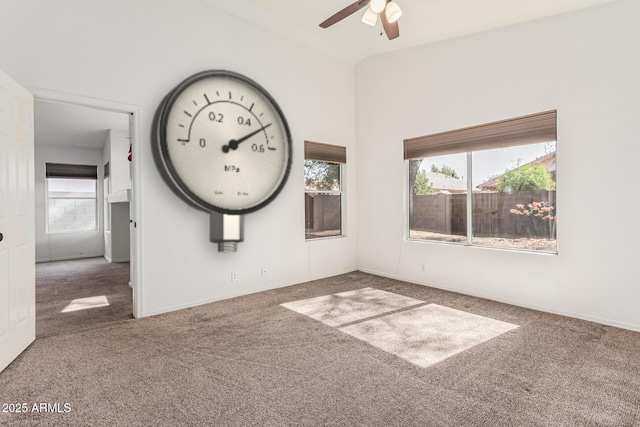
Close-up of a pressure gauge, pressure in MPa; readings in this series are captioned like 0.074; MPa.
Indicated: 0.5; MPa
